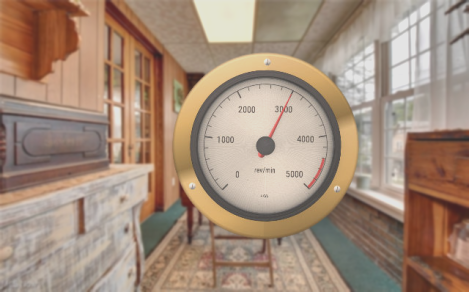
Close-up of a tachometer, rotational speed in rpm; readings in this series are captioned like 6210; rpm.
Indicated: 3000; rpm
